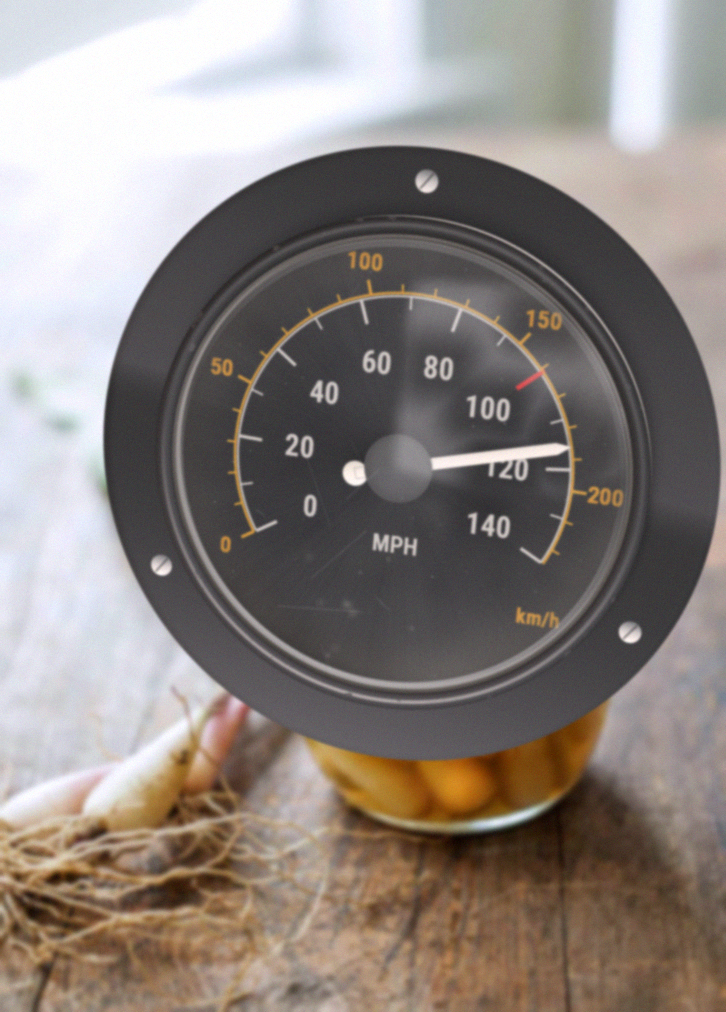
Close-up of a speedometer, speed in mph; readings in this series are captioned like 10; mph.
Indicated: 115; mph
